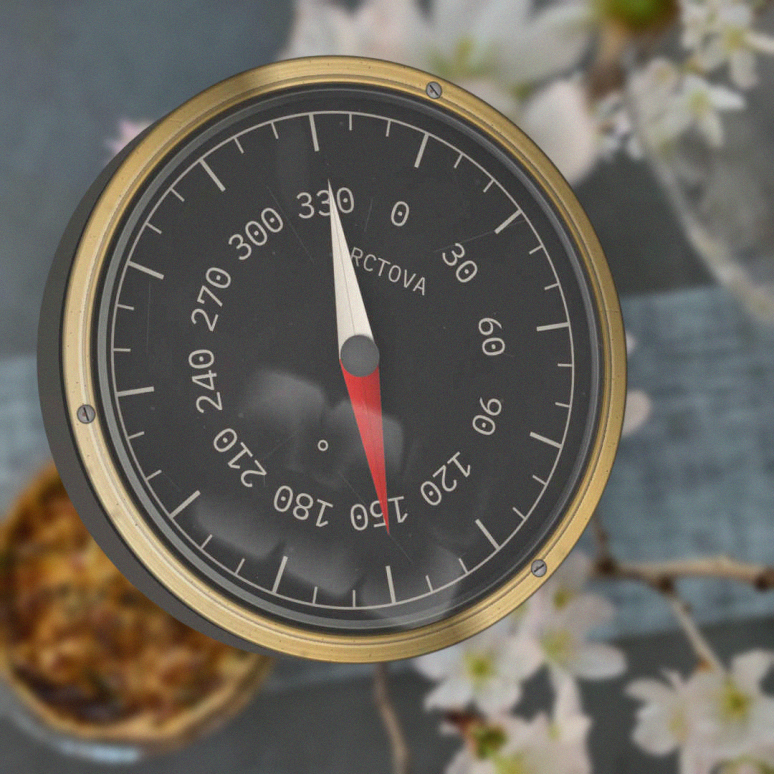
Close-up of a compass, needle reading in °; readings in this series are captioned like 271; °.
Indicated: 150; °
